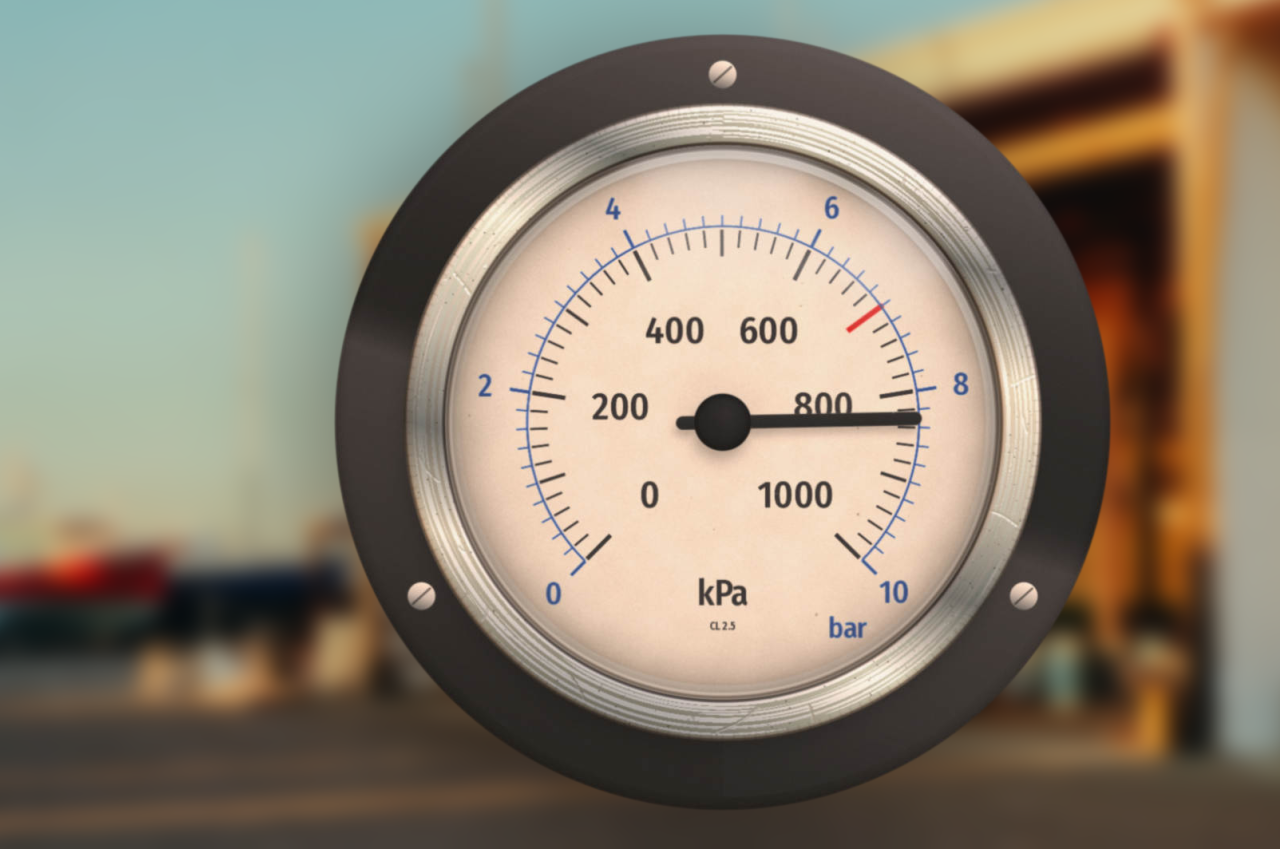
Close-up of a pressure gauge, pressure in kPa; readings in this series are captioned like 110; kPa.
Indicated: 830; kPa
